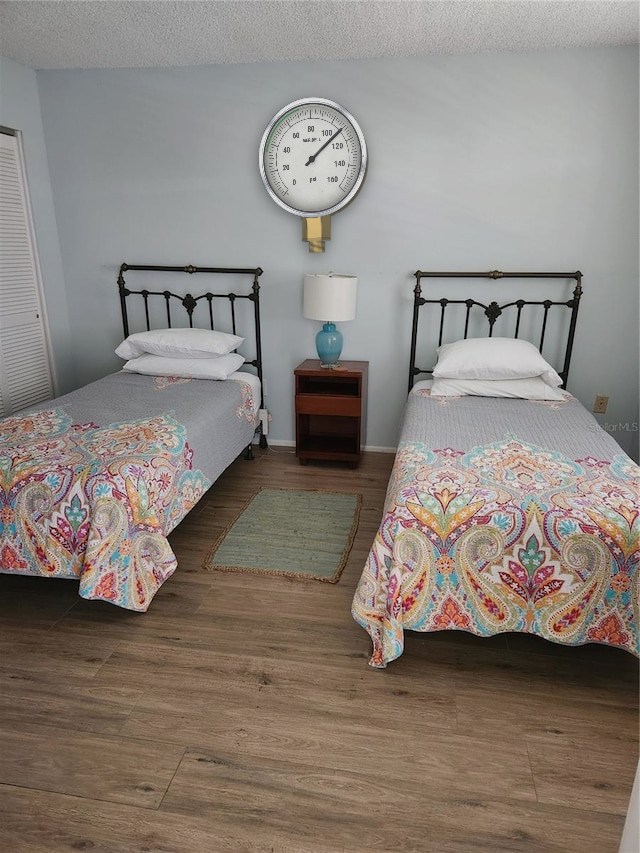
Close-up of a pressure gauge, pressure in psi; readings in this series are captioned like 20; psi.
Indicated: 110; psi
